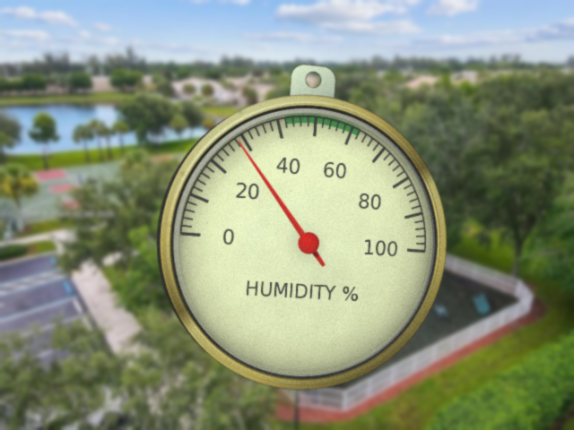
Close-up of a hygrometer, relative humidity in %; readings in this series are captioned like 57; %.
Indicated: 28; %
